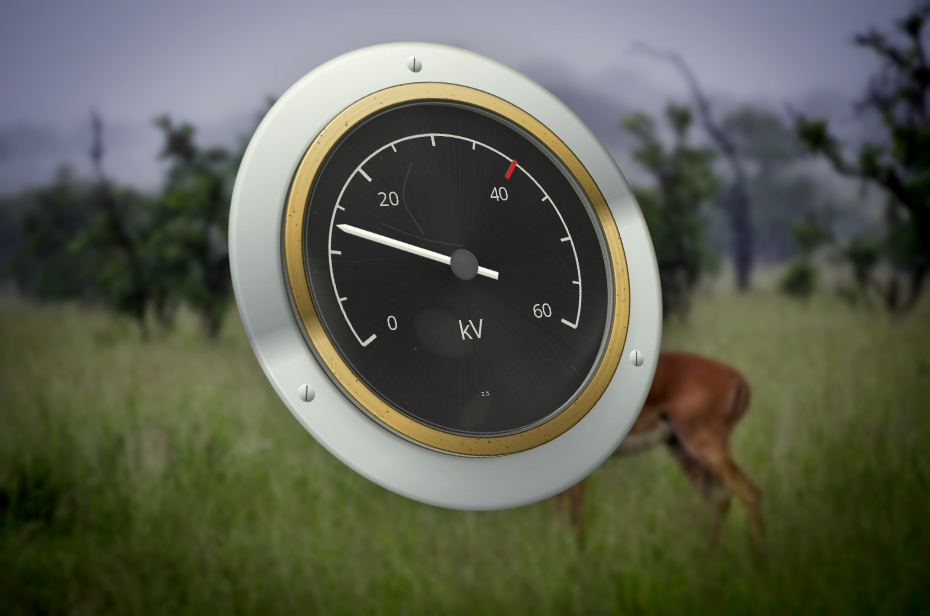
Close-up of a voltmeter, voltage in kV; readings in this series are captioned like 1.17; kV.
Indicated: 12.5; kV
